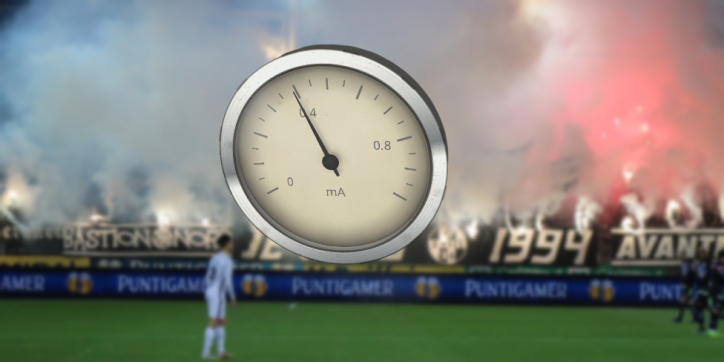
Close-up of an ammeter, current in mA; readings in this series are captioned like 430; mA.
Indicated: 0.4; mA
